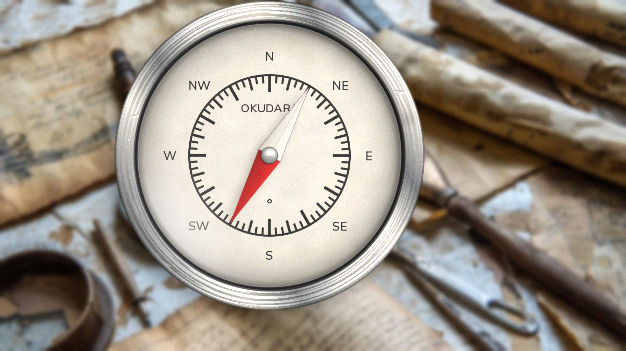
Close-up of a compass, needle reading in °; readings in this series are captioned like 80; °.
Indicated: 210; °
